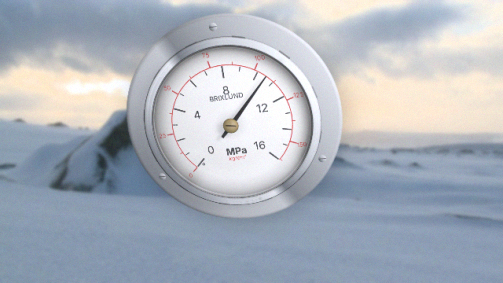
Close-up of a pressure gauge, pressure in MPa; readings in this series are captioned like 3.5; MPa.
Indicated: 10.5; MPa
